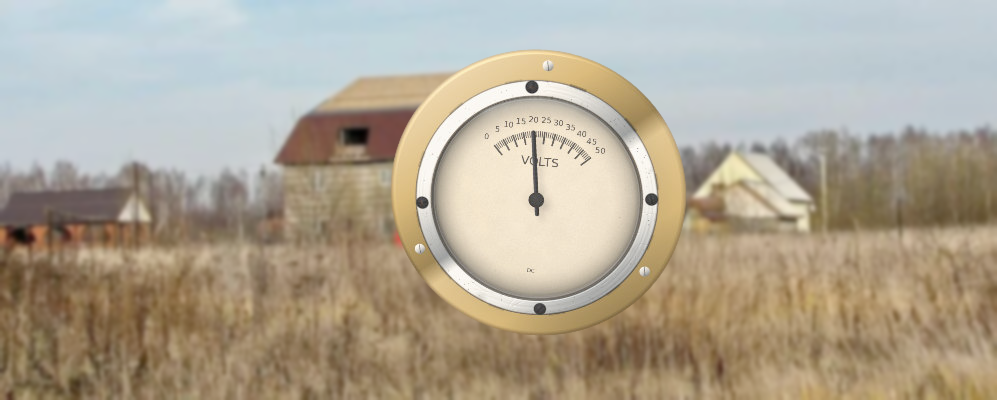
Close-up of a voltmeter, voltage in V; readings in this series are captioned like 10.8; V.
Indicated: 20; V
